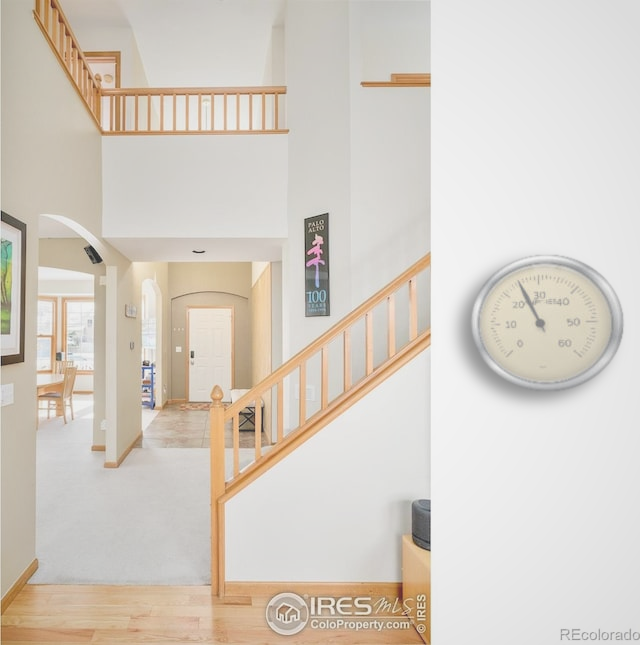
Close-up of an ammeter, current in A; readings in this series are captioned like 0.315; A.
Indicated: 25; A
